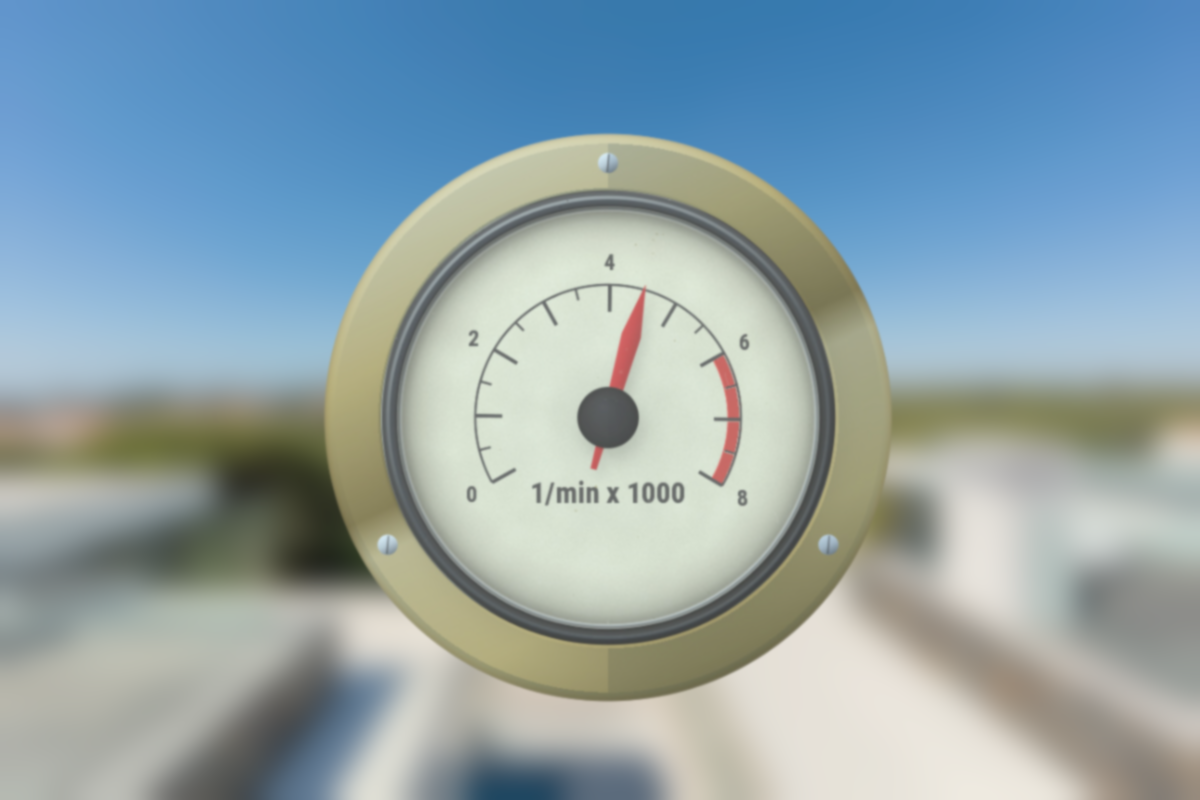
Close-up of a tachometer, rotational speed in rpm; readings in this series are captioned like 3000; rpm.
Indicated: 4500; rpm
